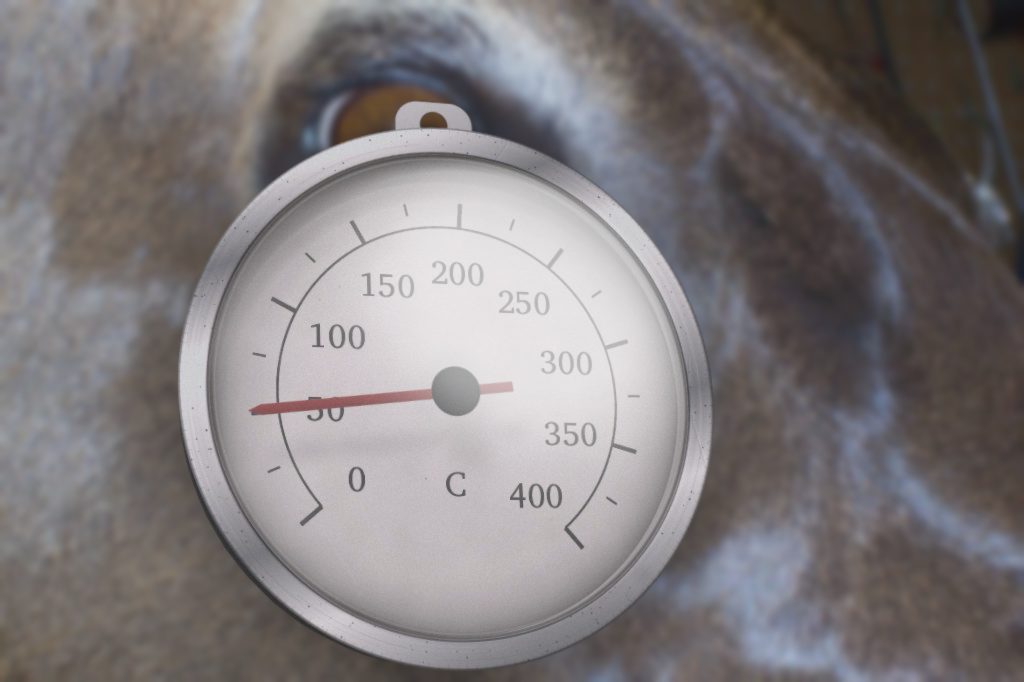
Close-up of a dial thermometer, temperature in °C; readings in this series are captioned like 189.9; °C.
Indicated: 50; °C
